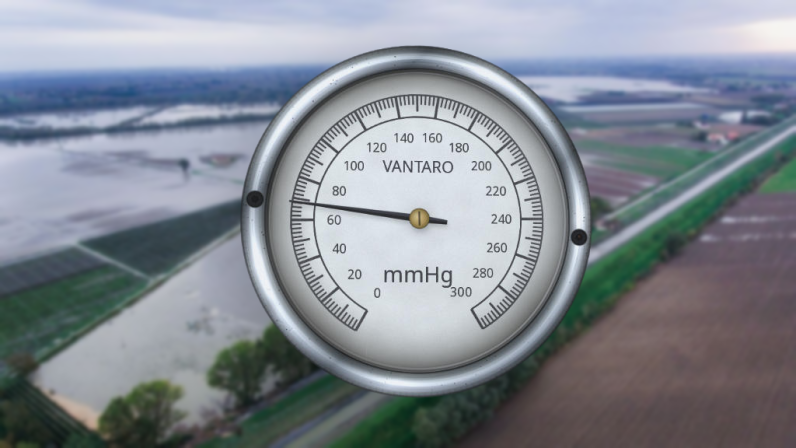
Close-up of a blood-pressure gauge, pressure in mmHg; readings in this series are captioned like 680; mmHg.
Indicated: 68; mmHg
